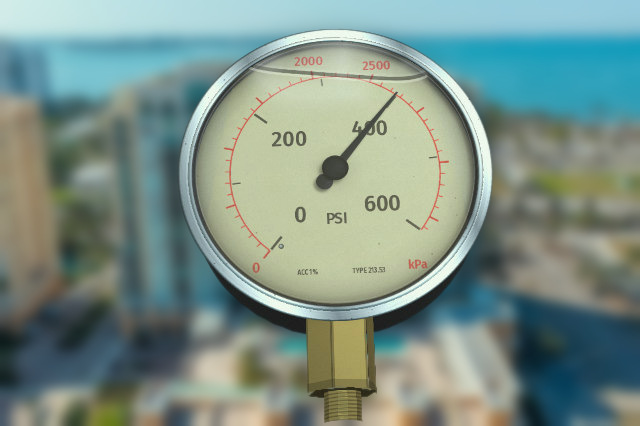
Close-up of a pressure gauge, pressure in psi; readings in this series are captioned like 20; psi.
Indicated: 400; psi
